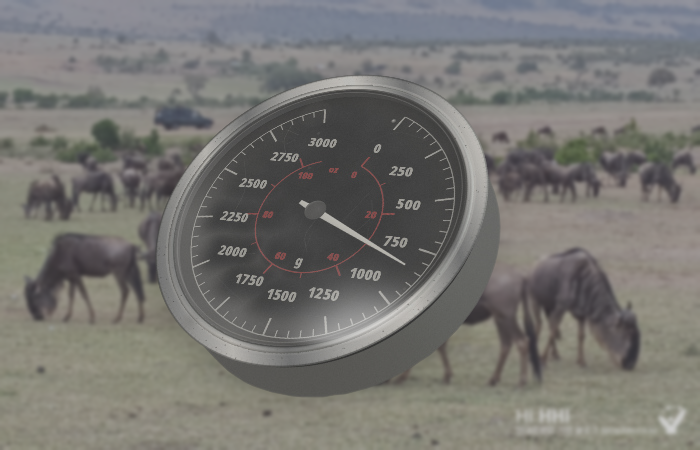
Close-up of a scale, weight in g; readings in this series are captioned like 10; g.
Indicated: 850; g
